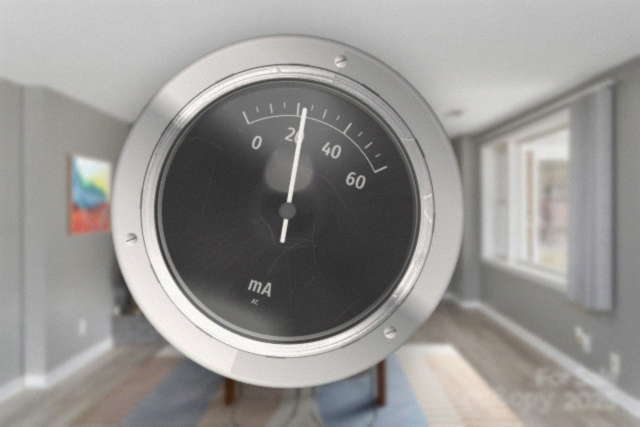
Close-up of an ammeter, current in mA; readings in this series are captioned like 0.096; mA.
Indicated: 22.5; mA
